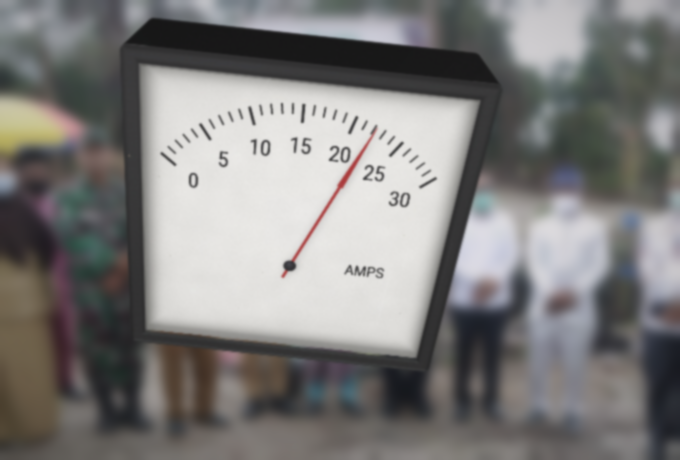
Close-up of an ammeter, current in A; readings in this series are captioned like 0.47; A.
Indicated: 22; A
